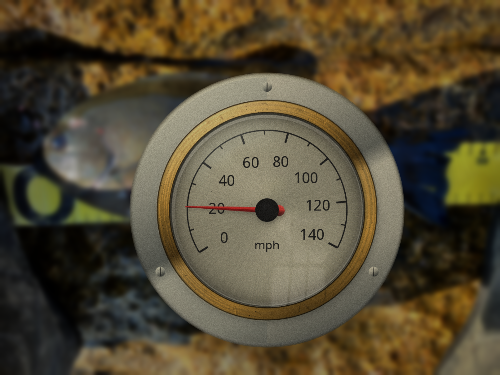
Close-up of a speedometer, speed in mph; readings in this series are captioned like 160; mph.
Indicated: 20; mph
